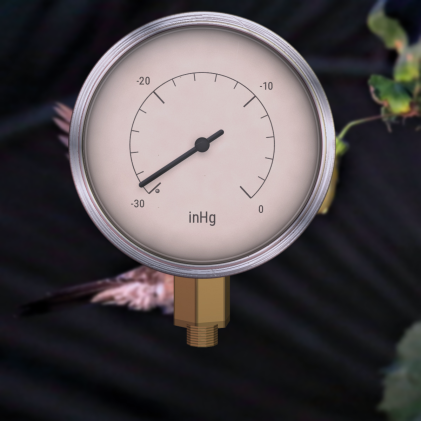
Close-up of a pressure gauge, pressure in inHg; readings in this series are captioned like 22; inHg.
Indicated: -29; inHg
